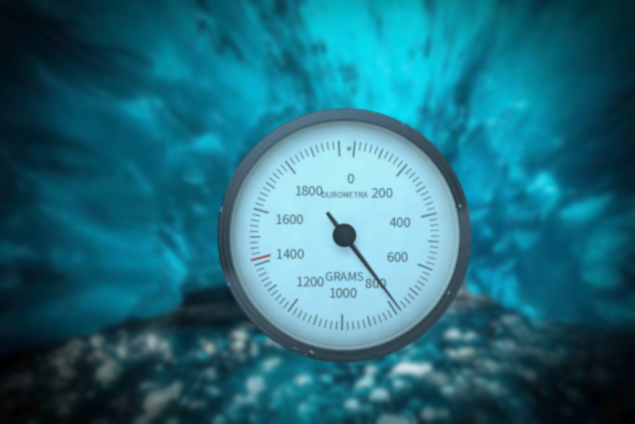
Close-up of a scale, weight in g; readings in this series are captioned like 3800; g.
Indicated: 780; g
